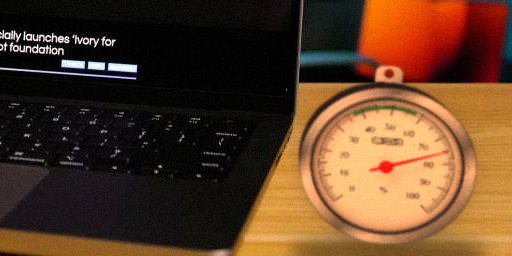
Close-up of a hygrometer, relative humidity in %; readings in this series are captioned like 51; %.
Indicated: 75; %
